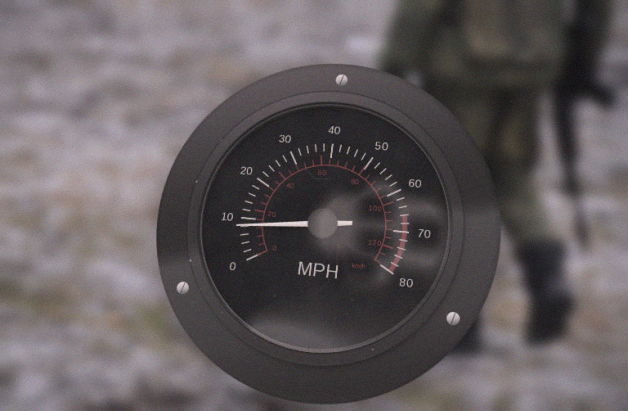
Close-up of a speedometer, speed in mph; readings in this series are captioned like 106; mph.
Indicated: 8; mph
